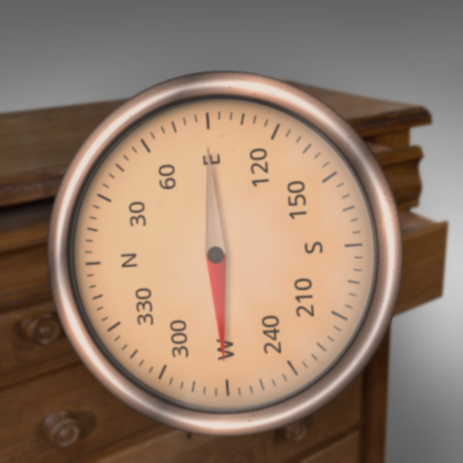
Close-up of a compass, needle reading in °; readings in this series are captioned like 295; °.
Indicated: 270; °
